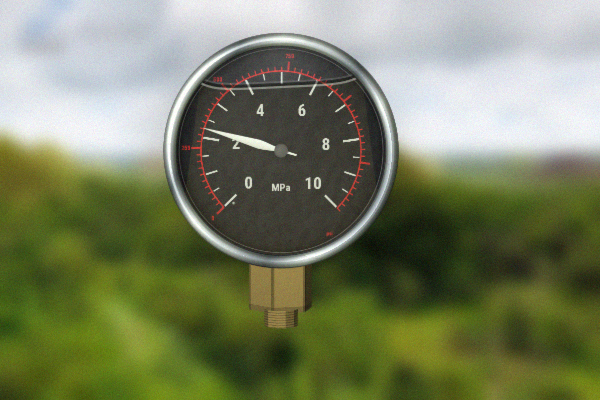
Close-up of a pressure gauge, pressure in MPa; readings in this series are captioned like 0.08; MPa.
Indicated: 2.25; MPa
